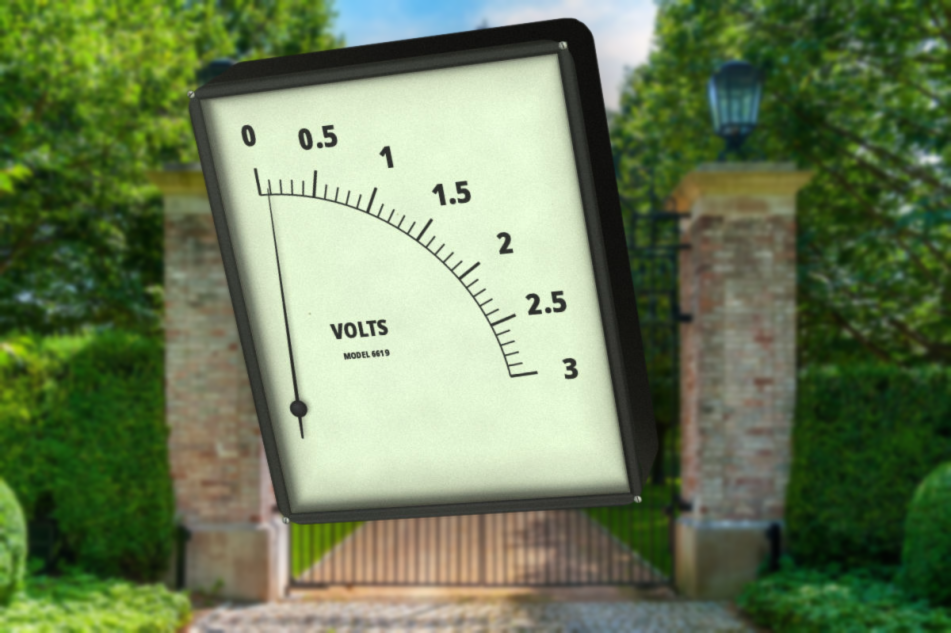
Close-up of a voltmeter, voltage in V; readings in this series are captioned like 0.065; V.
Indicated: 0.1; V
